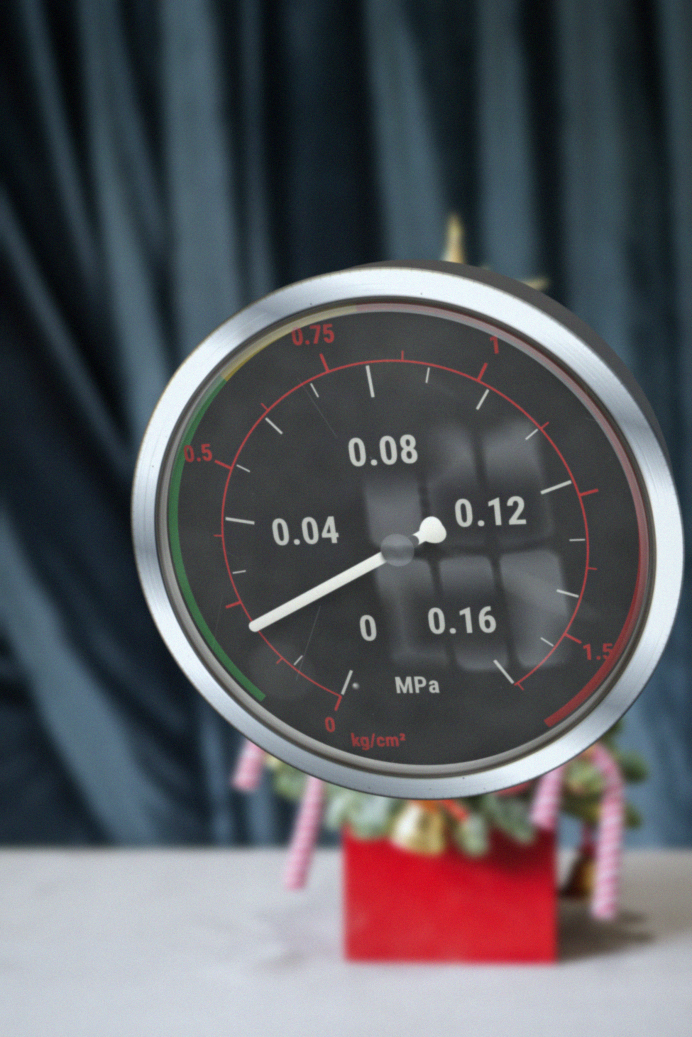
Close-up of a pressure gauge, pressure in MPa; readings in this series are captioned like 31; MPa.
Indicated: 0.02; MPa
